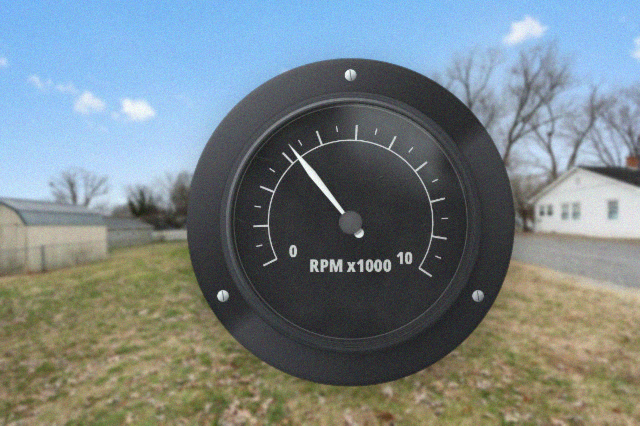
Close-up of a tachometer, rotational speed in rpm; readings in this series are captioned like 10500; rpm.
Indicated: 3250; rpm
